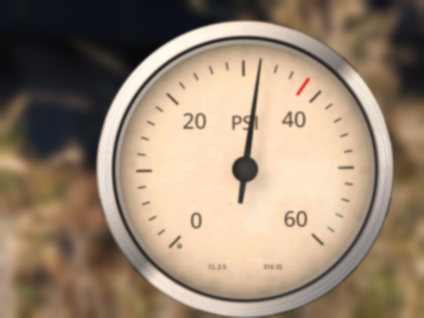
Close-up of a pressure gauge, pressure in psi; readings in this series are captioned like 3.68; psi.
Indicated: 32; psi
